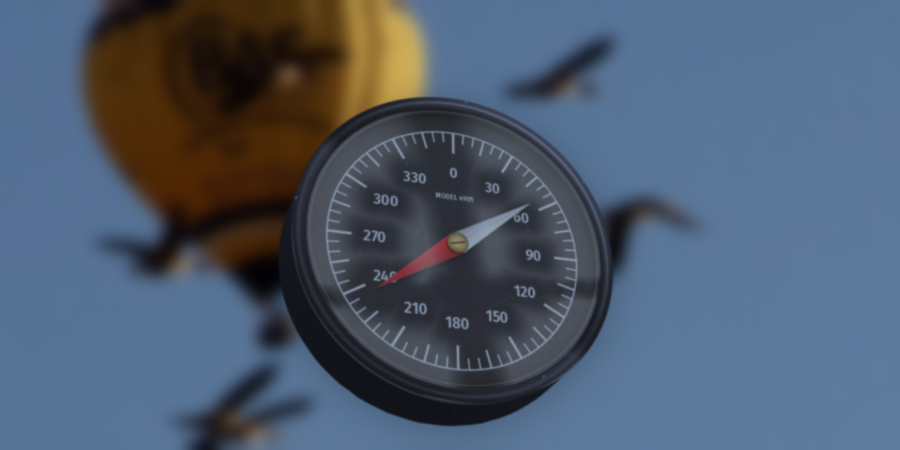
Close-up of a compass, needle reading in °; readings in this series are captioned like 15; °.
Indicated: 235; °
